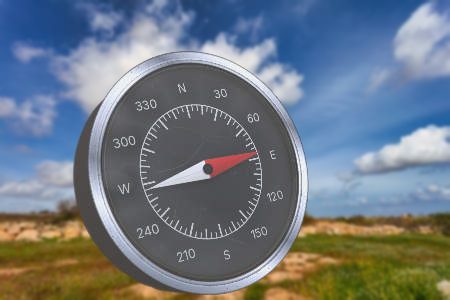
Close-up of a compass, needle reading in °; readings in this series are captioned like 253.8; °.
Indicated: 85; °
